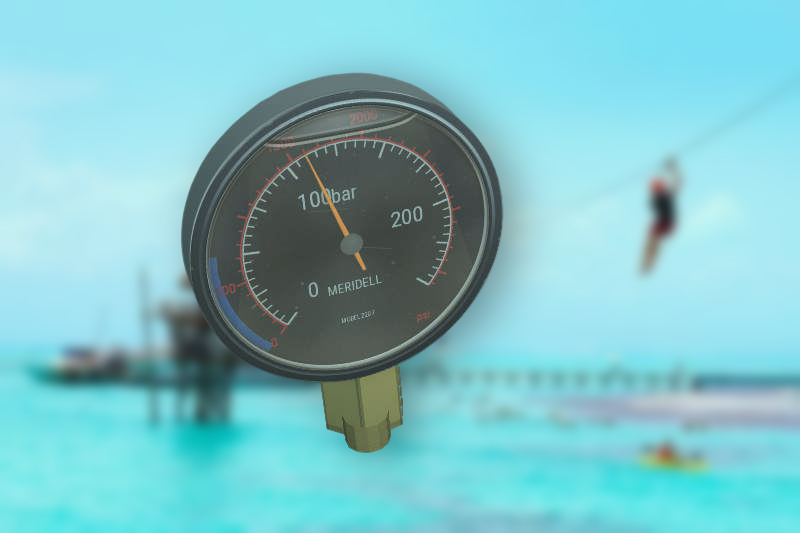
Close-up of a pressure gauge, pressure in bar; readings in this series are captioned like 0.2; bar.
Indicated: 110; bar
